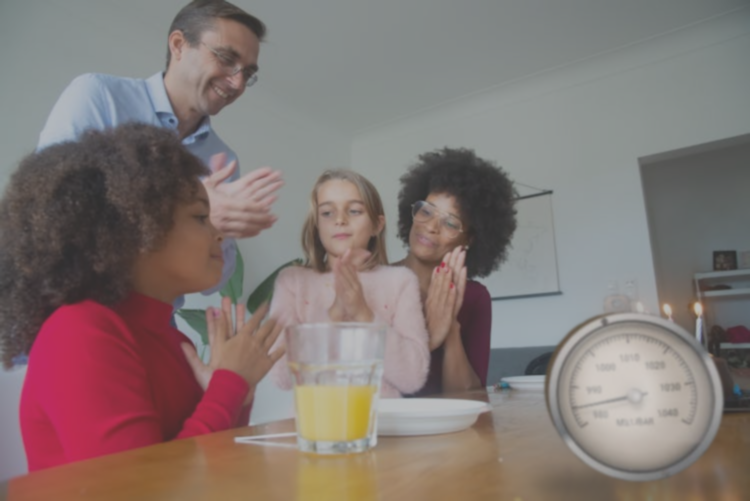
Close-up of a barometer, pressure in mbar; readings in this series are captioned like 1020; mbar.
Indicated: 985; mbar
